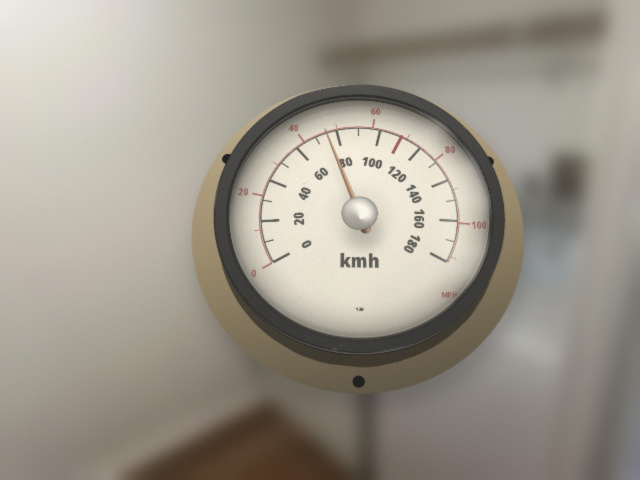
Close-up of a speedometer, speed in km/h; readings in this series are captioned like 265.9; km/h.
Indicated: 75; km/h
